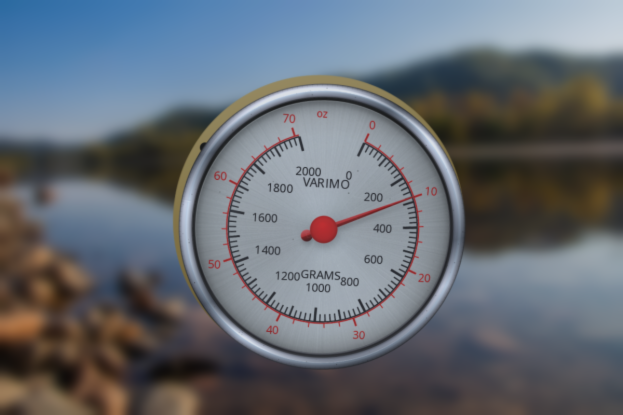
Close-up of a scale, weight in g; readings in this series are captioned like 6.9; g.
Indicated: 280; g
